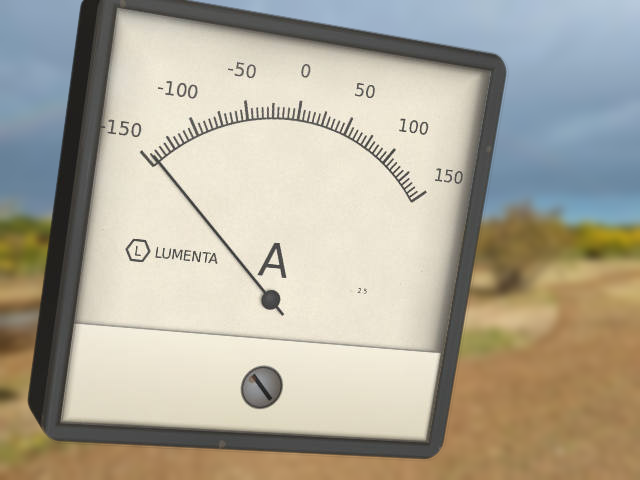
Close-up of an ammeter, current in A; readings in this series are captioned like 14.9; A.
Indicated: -145; A
